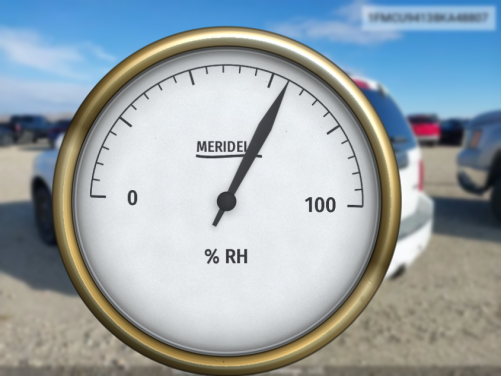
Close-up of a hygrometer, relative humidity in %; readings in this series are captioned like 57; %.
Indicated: 64; %
